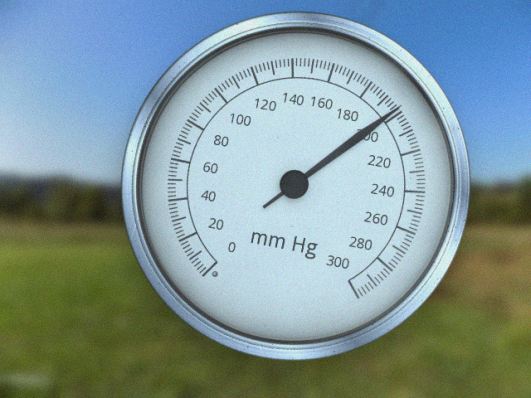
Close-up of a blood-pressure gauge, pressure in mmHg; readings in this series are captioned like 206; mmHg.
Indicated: 198; mmHg
